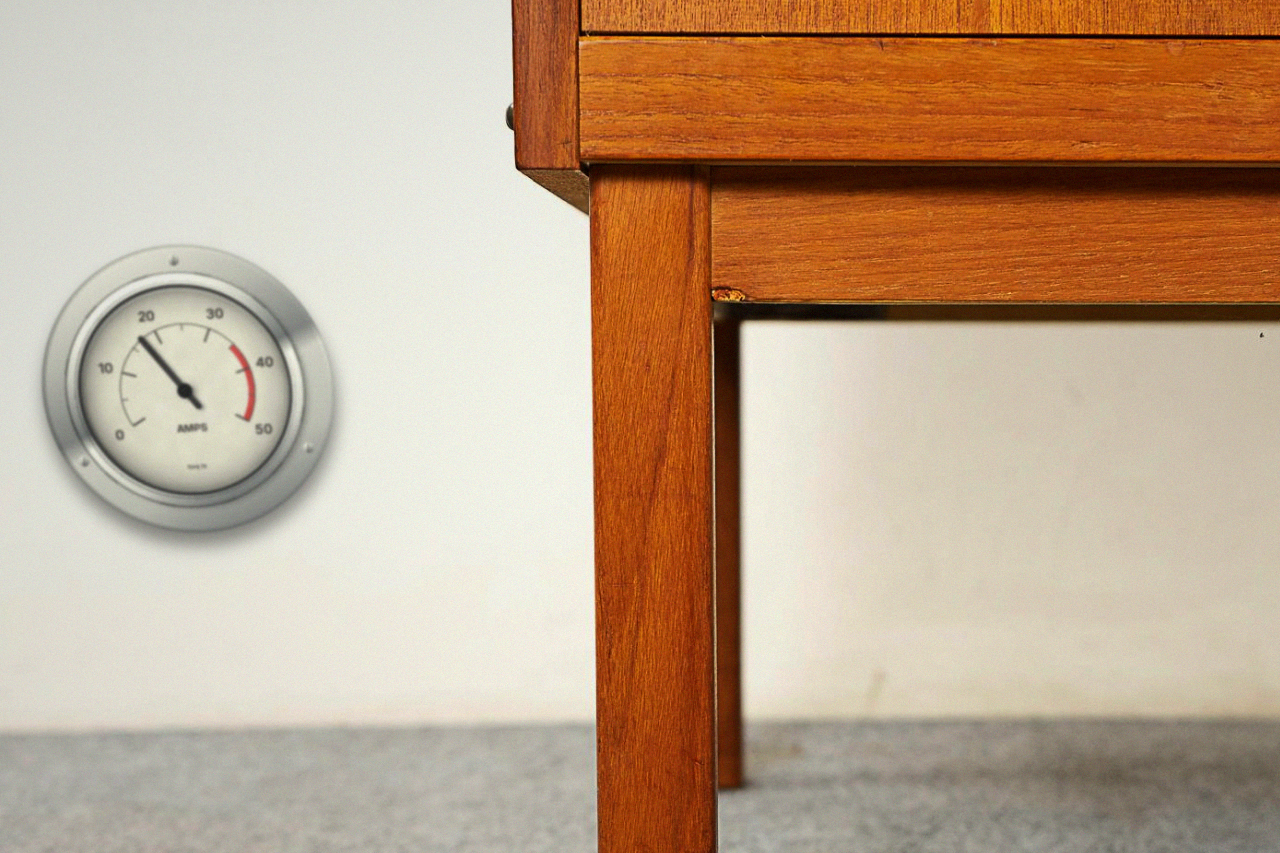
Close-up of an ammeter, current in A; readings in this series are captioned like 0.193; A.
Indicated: 17.5; A
